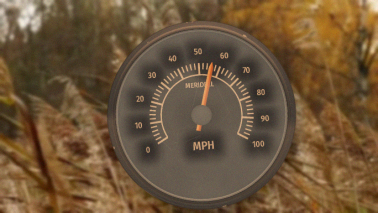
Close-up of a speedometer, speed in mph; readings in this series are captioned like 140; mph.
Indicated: 56; mph
